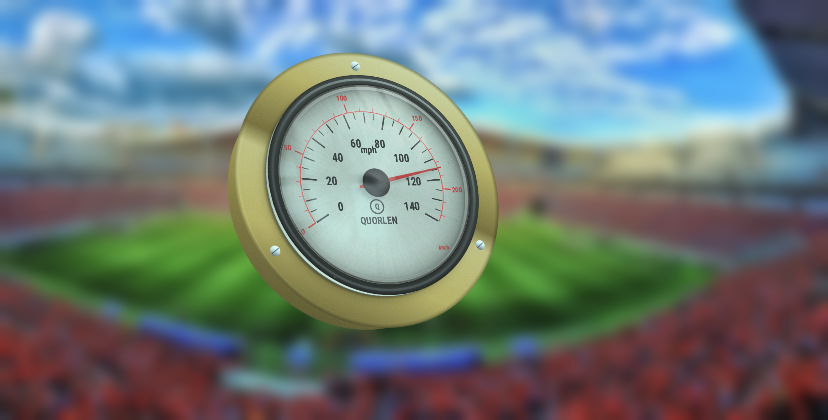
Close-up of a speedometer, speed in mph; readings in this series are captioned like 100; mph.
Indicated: 115; mph
